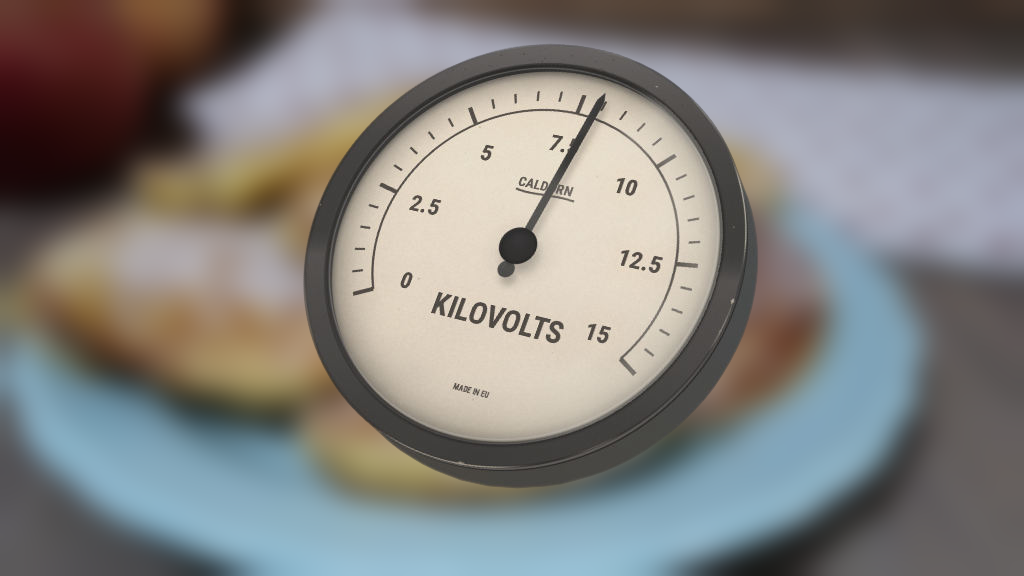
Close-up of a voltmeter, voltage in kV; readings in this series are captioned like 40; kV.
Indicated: 8; kV
